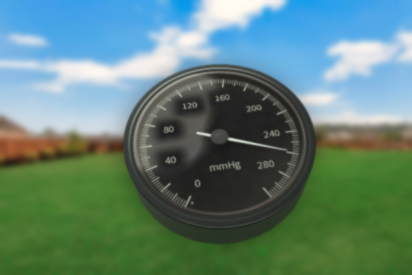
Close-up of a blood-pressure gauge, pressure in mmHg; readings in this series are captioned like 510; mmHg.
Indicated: 260; mmHg
